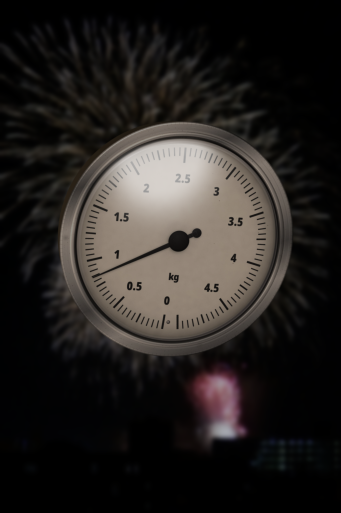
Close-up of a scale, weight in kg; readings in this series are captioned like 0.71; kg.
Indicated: 0.85; kg
